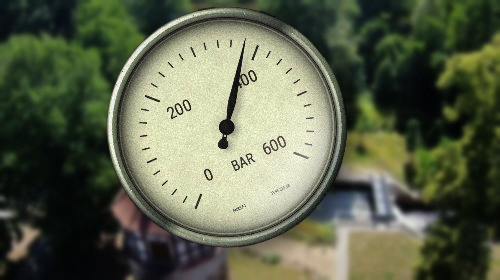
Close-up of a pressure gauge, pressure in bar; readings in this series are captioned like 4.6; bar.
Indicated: 380; bar
